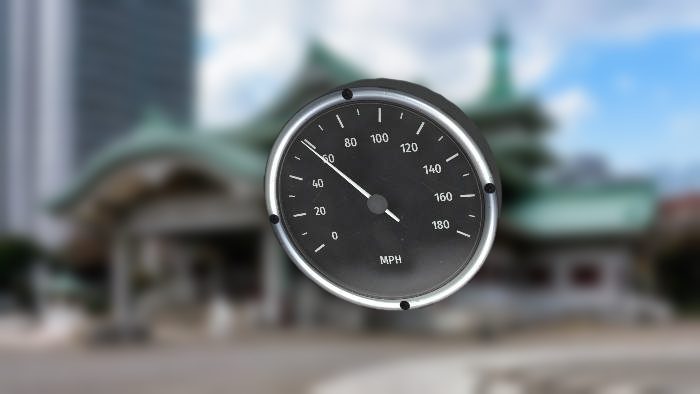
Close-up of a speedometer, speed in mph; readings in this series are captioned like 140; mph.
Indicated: 60; mph
